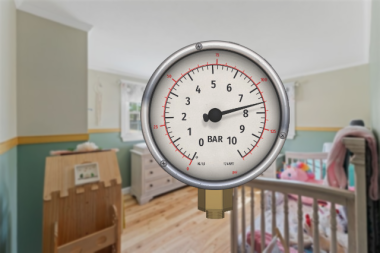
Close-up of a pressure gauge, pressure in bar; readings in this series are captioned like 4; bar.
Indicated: 7.6; bar
